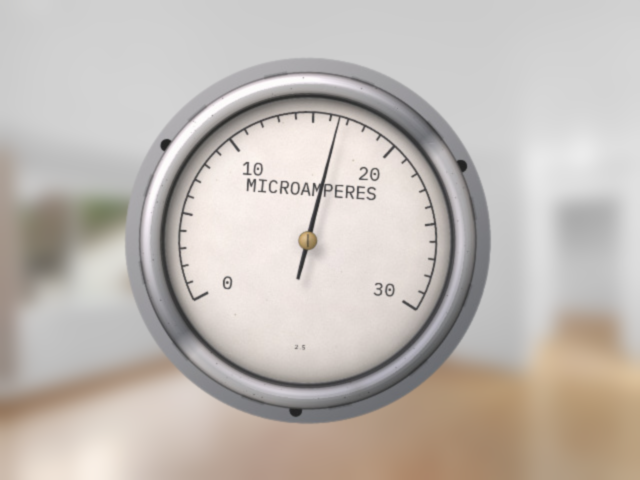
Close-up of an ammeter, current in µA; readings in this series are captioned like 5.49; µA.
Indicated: 16.5; µA
